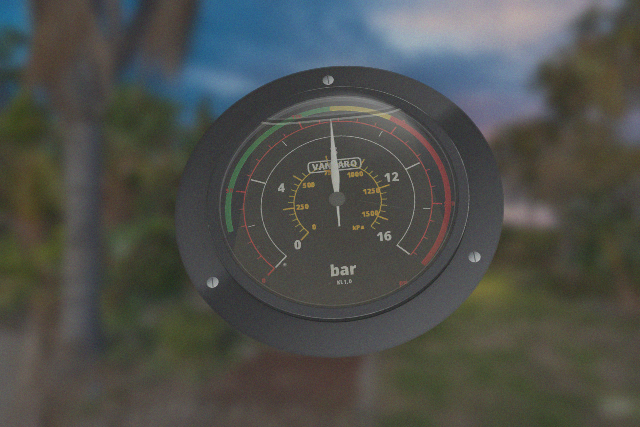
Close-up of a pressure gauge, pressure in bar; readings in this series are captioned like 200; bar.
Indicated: 8; bar
